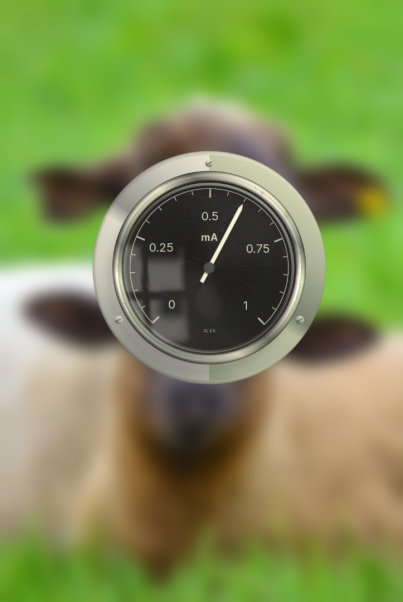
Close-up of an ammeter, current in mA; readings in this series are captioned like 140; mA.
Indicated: 0.6; mA
